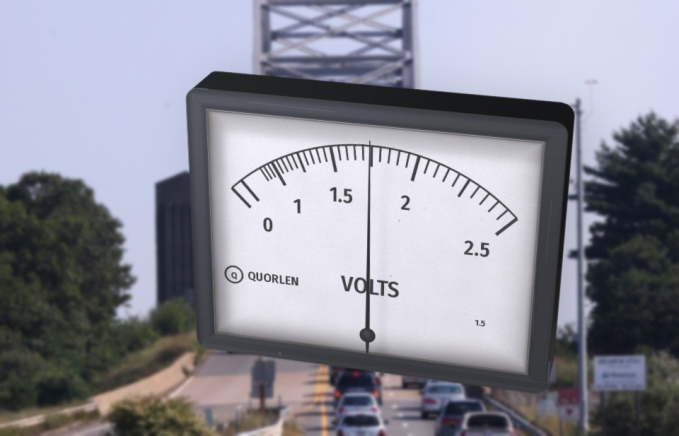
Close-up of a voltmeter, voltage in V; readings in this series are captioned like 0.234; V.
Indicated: 1.75; V
